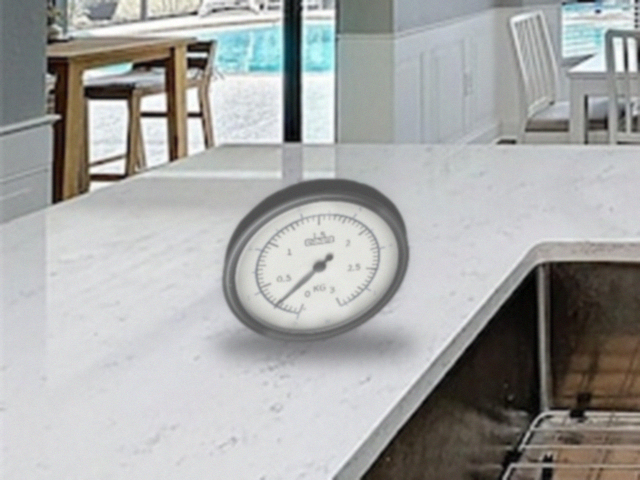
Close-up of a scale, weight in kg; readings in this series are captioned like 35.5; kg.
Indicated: 0.25; kg
